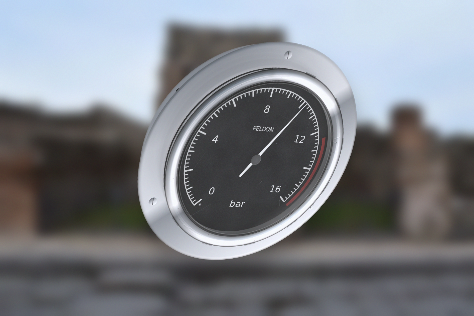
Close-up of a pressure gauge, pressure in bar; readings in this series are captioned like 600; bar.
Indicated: 10; bar
